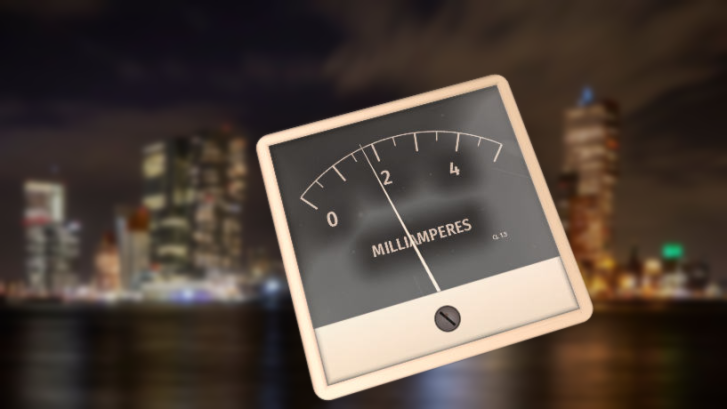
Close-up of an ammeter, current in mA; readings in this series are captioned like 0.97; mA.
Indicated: 1.75; mA
